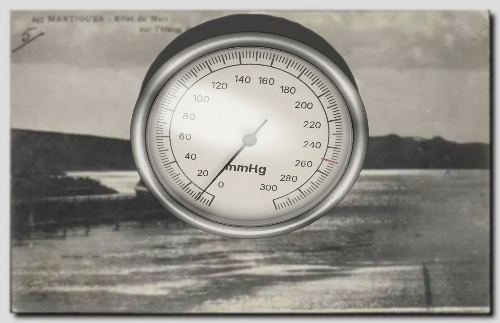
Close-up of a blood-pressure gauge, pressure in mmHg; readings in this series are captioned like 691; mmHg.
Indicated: 10; mmHg
